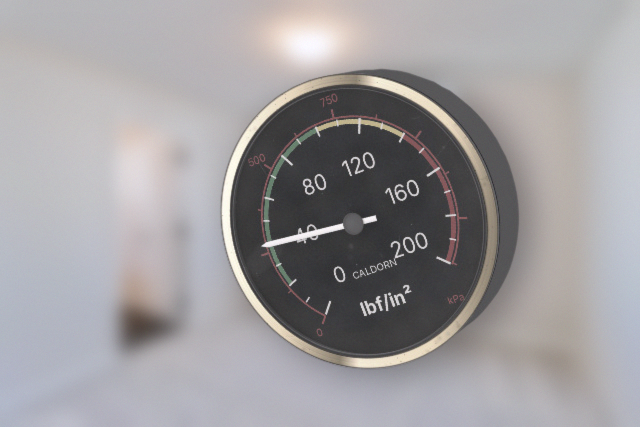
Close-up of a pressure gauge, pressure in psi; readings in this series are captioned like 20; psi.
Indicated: 40; psi
